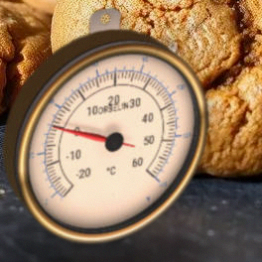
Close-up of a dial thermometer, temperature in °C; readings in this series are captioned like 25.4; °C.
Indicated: 0; °C
